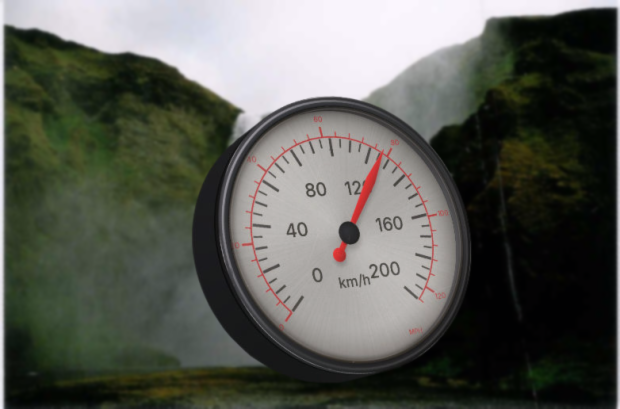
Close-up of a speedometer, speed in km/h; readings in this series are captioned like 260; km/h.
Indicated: 125; km/h
